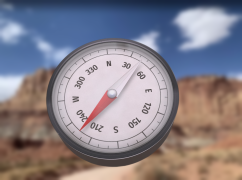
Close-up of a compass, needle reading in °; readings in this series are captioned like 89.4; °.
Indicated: 225; °
